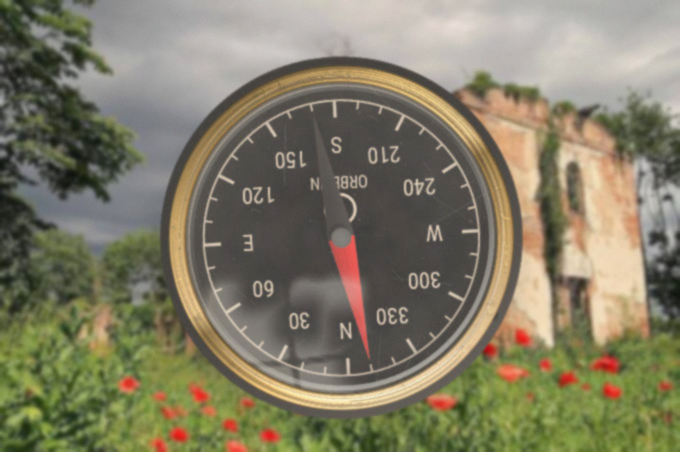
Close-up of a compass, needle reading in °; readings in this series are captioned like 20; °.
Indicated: 350; °
